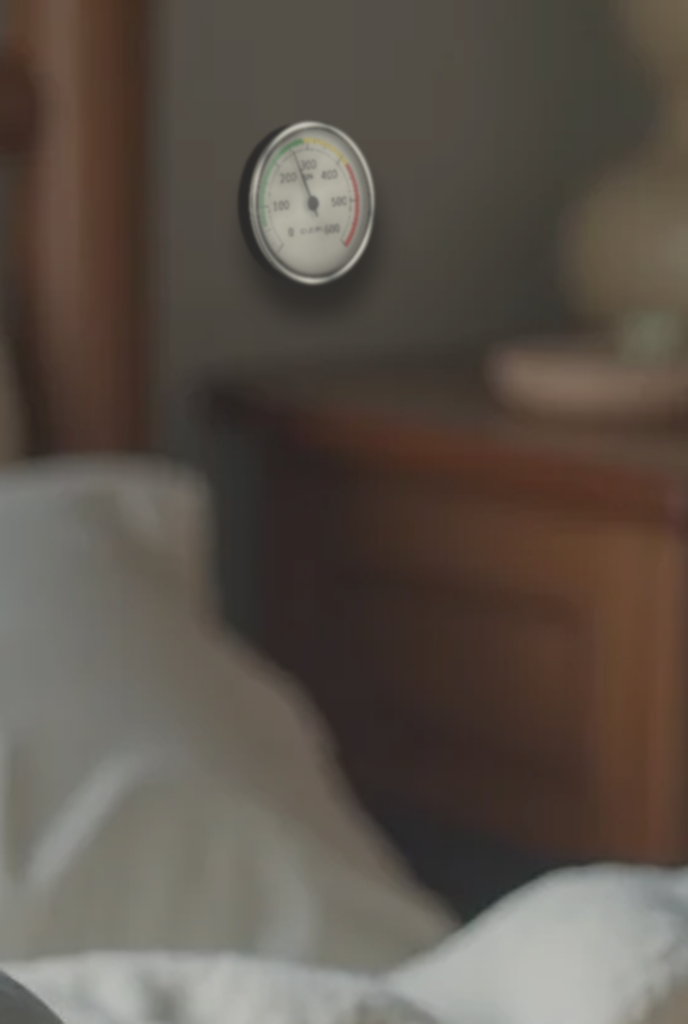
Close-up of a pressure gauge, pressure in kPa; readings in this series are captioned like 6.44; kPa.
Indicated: 250; kPa
